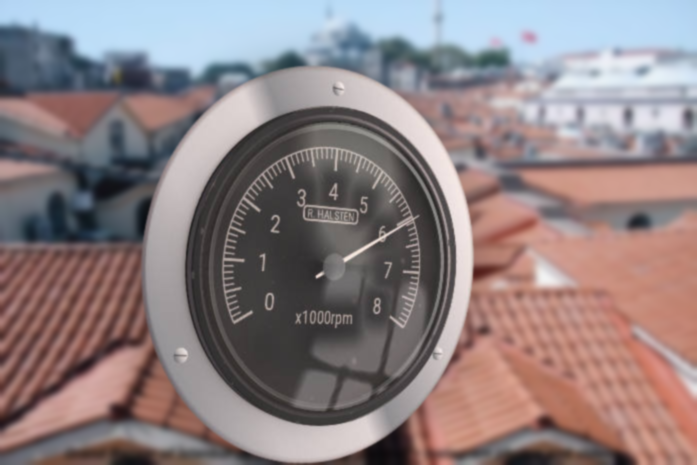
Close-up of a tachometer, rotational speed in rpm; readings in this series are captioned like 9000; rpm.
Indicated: 6000; rpm
